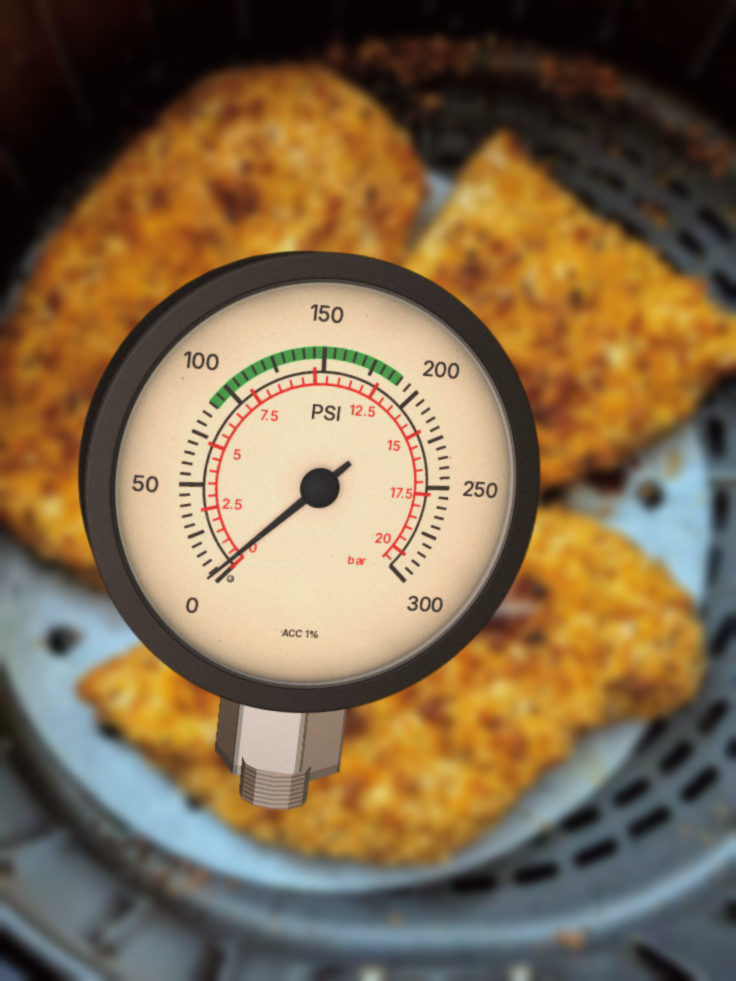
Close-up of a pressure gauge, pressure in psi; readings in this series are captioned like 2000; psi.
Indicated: 5; psi
